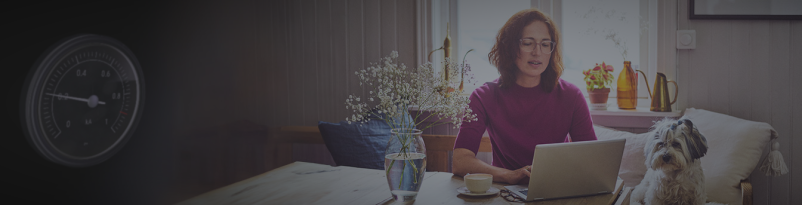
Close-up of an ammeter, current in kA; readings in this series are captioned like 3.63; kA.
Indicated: 0.2; kA
